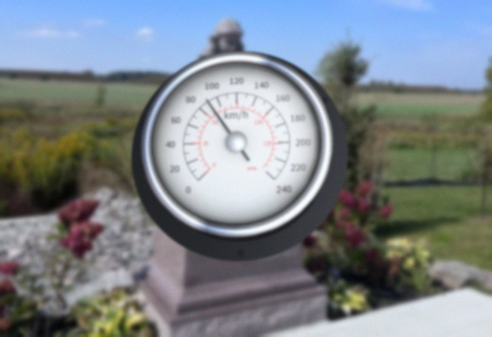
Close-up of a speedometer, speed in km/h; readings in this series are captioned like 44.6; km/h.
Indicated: 90; km/h
